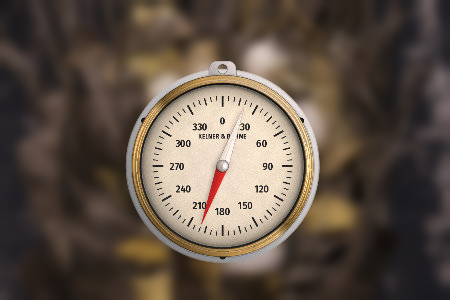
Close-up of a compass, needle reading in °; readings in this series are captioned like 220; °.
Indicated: 200; °
